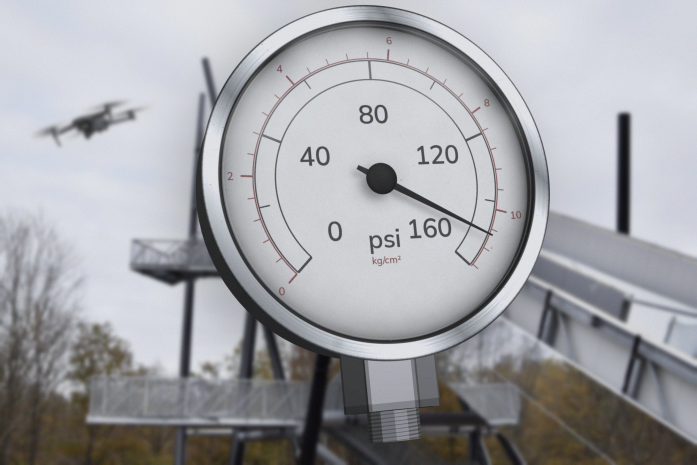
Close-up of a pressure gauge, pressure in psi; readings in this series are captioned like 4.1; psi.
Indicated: 150; psi
